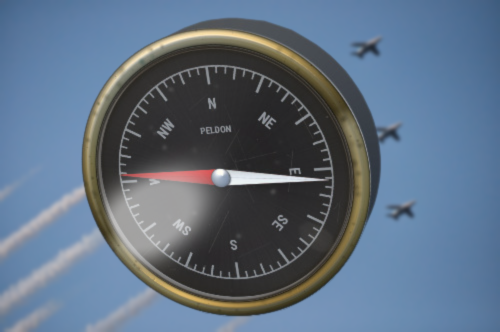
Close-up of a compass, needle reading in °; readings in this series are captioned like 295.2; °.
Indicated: 275; °
